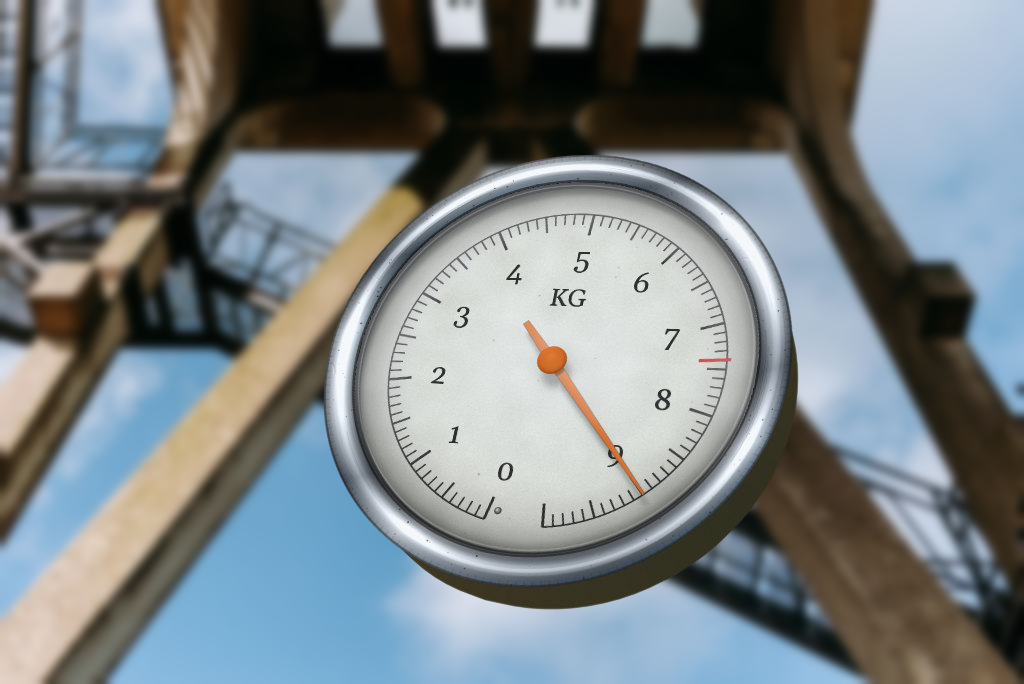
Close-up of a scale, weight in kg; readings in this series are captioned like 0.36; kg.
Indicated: 9; kg
